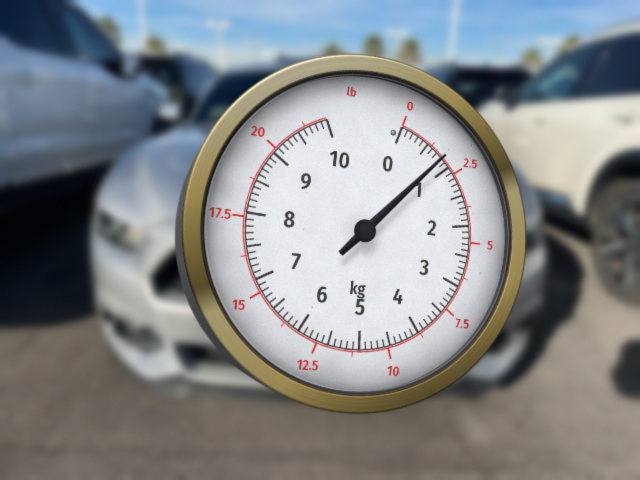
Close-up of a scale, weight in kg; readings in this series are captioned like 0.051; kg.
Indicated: 0.8; kg
